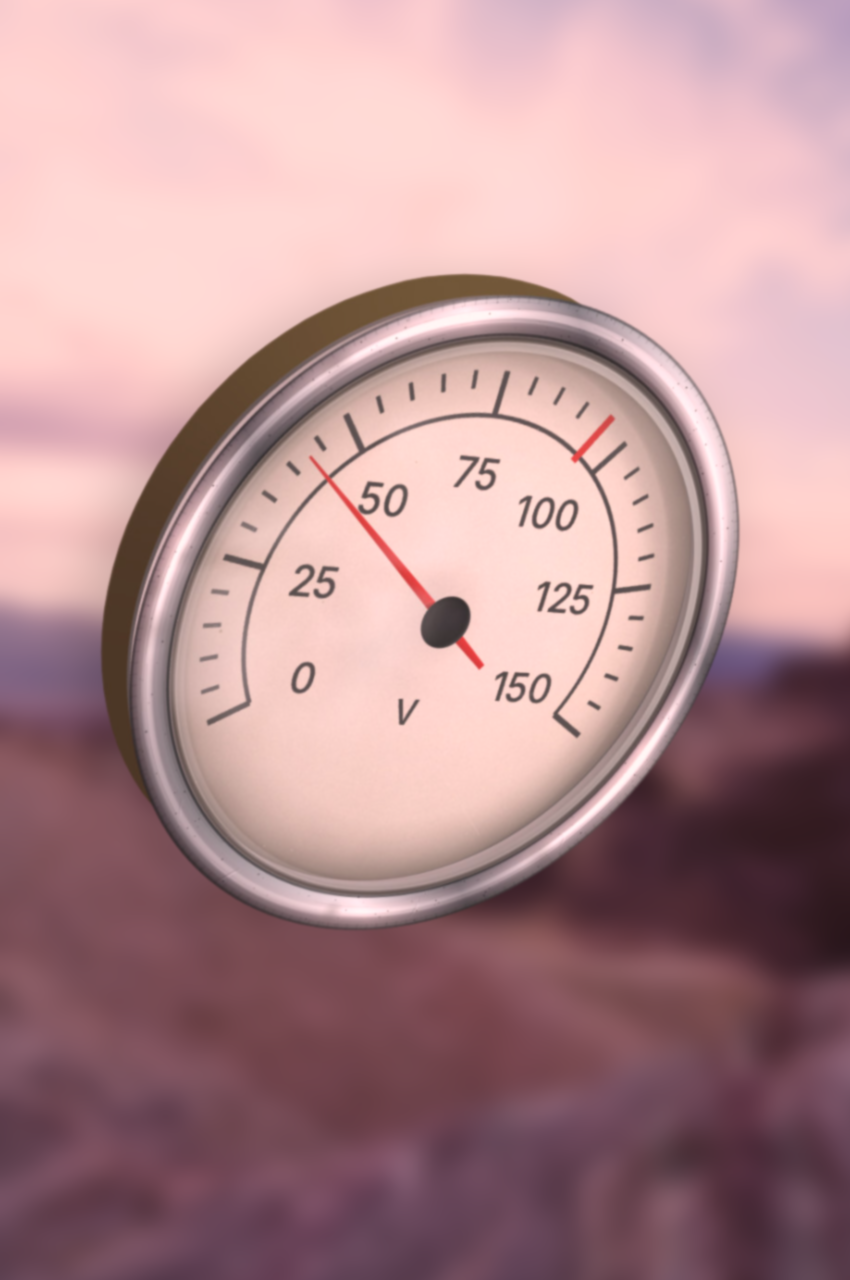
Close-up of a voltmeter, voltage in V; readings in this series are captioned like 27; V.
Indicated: 42.5; V
